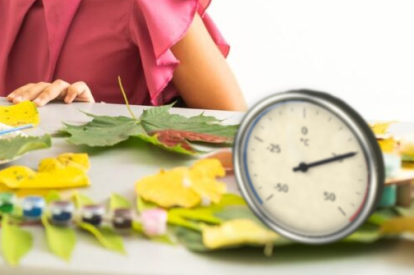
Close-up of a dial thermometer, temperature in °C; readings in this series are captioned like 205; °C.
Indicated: 25; °C
